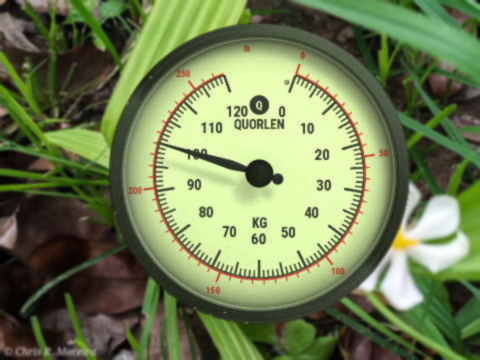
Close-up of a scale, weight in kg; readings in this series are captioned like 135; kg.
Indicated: 100; kg
